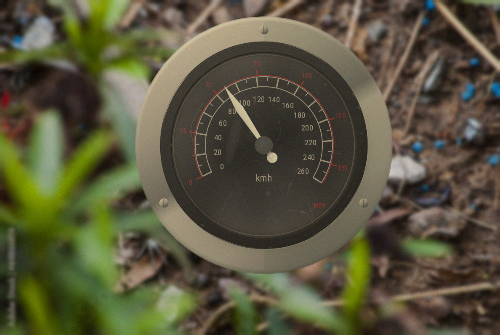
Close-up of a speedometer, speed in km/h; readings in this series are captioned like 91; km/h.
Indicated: 90; km/h
